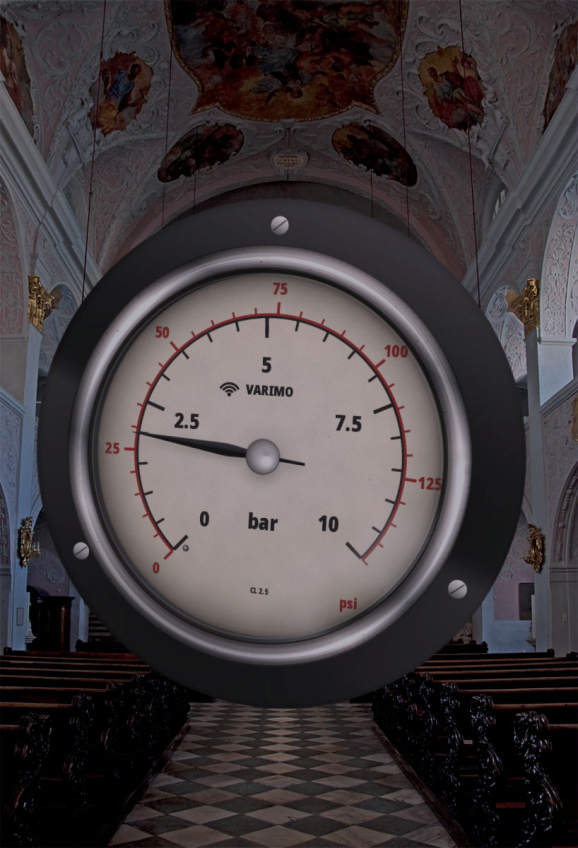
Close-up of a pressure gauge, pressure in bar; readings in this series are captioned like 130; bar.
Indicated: 2; bar
